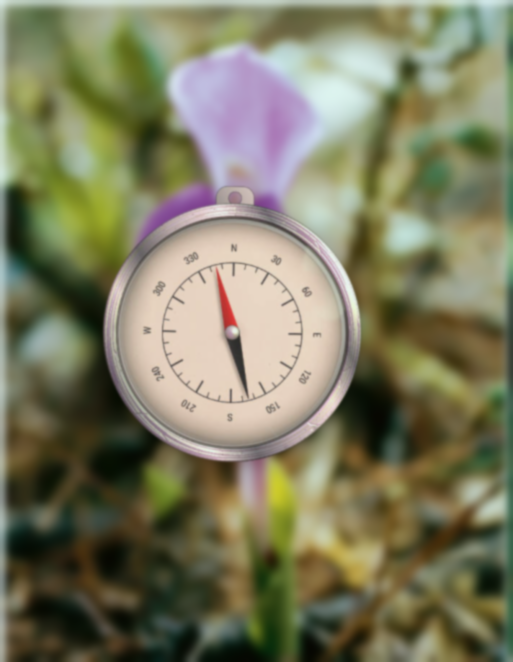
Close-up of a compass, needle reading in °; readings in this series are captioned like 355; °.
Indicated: 345; °
